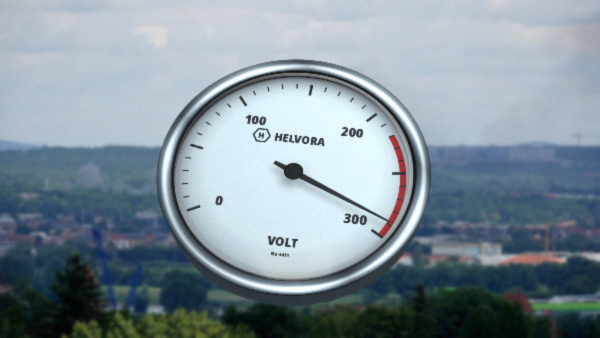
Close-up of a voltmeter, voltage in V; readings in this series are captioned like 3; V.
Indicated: 290; V
